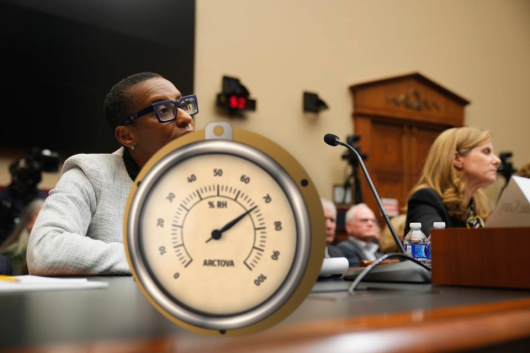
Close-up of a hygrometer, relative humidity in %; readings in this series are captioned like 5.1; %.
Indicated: 70; %
